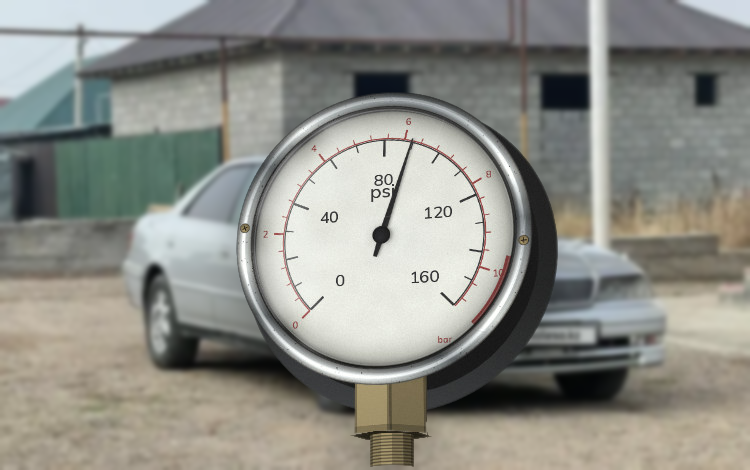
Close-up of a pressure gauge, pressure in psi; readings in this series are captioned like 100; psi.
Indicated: 90; psi
